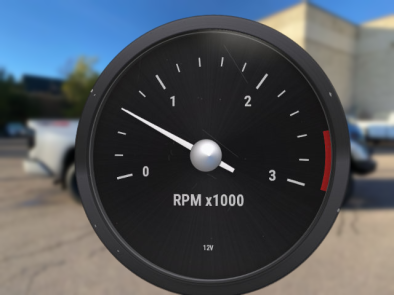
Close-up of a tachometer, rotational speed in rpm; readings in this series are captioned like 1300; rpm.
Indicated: 600; rpm
